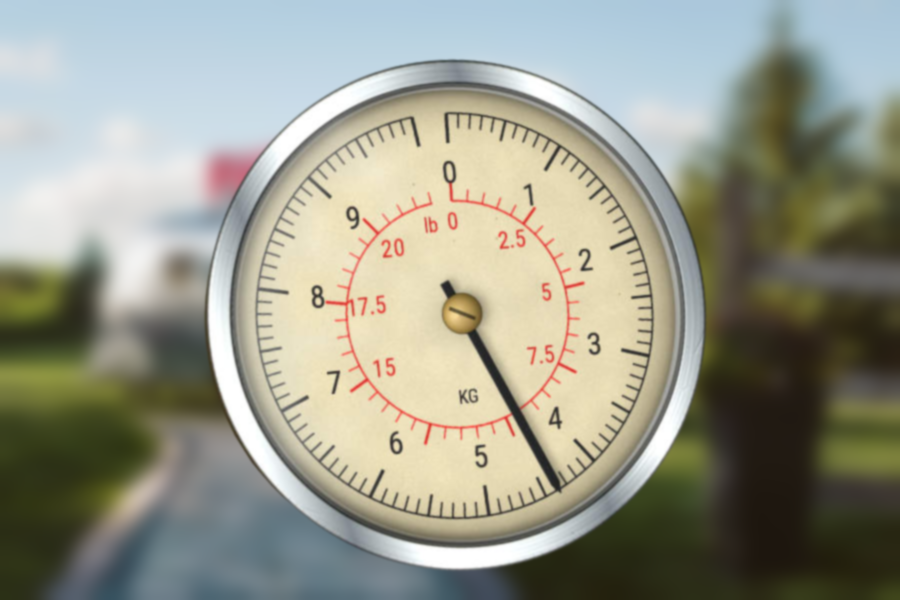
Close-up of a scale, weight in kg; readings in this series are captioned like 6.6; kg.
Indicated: 4.4; kg
